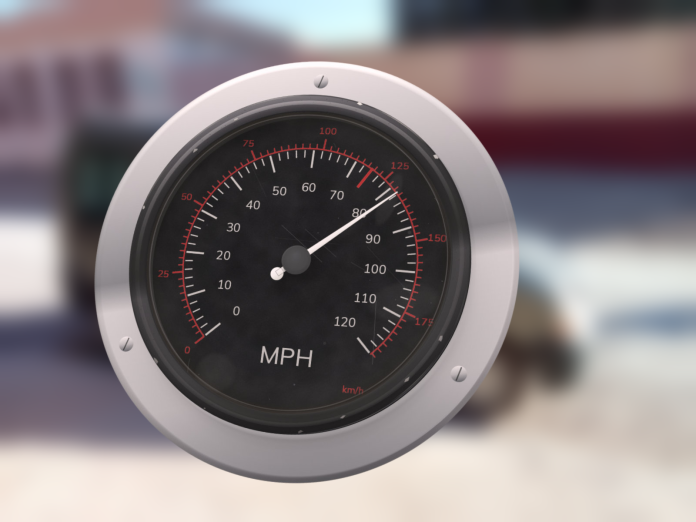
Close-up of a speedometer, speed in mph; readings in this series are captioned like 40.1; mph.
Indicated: 82; mph
